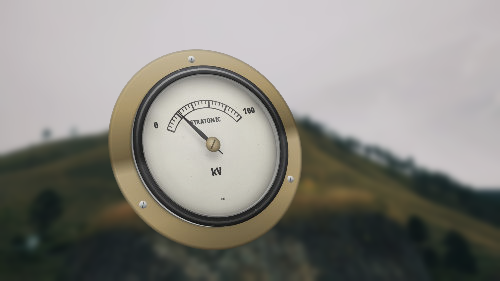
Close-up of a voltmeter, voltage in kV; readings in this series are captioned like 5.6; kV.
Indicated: 20; kV
